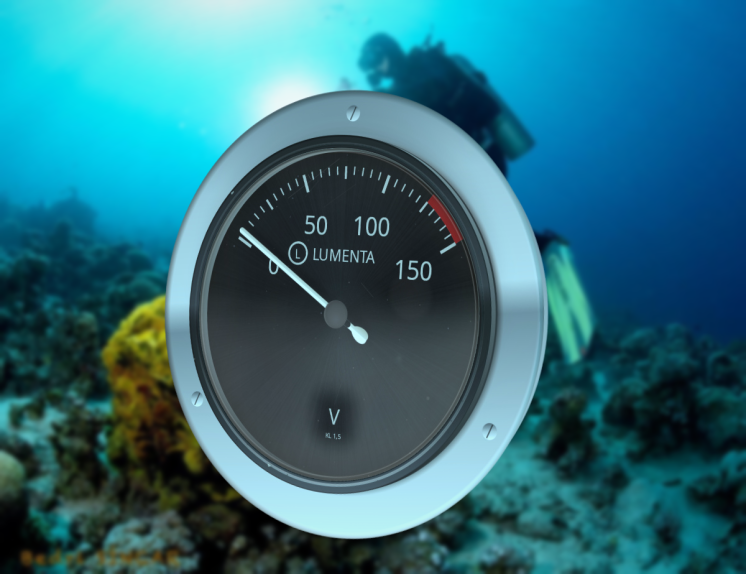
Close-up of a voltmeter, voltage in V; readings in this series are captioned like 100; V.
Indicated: 5; V
